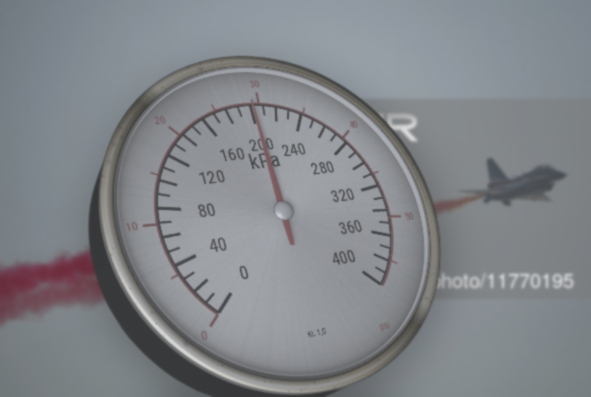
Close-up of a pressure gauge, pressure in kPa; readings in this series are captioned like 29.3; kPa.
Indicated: 200; kPa
